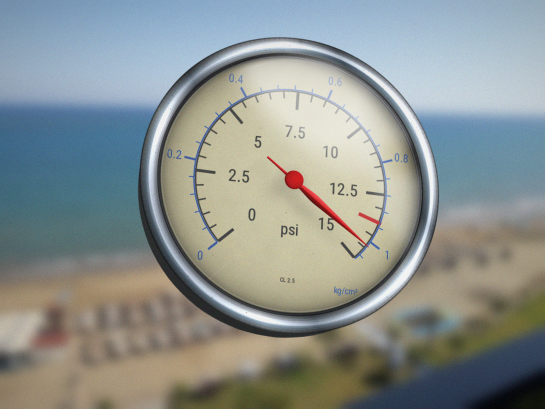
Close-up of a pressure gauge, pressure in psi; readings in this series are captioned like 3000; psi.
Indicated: 14.5; psi
